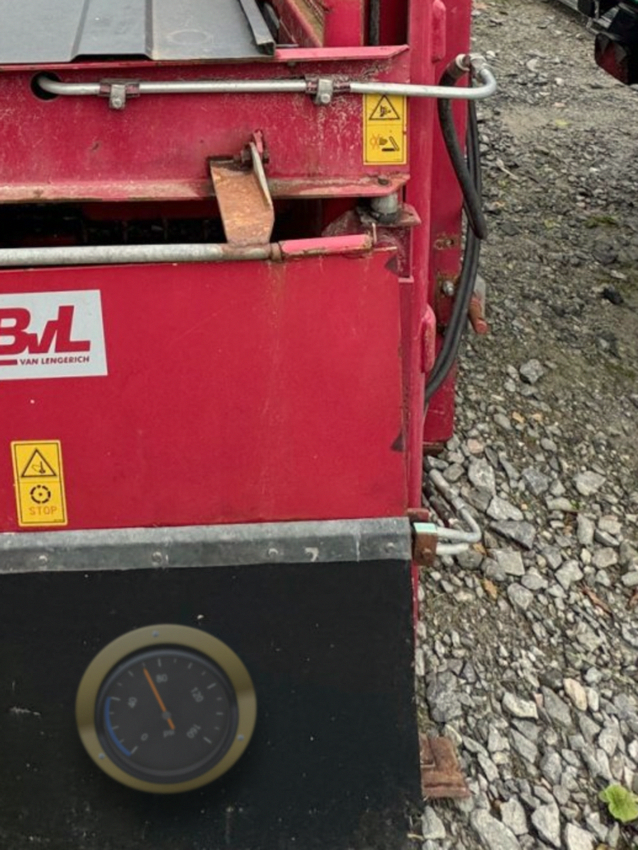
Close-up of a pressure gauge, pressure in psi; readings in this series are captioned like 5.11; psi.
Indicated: 70; psi
